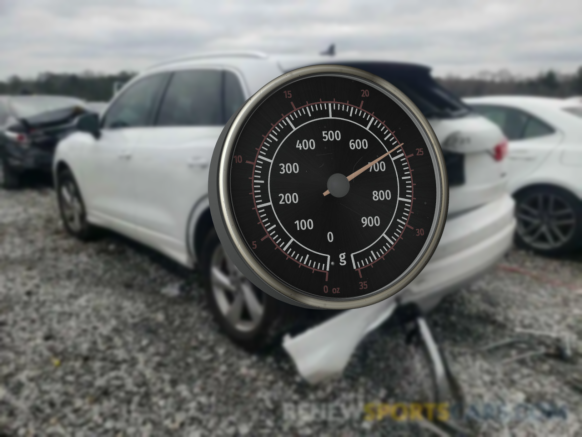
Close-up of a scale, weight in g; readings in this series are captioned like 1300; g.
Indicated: 680; g
